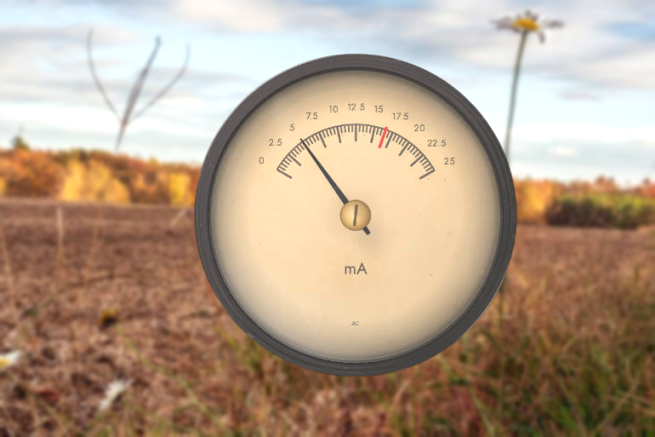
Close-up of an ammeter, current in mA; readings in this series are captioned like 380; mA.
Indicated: 5; mA
